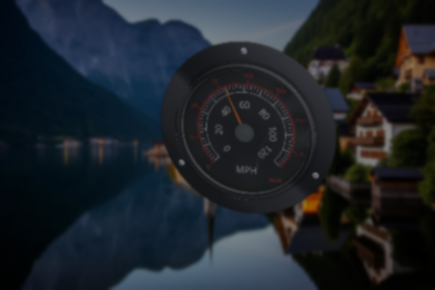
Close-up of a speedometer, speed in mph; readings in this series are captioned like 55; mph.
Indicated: 50; mph
